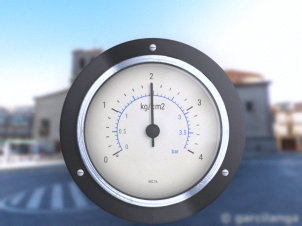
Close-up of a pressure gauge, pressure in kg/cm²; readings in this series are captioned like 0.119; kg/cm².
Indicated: 2; kg/cm²
